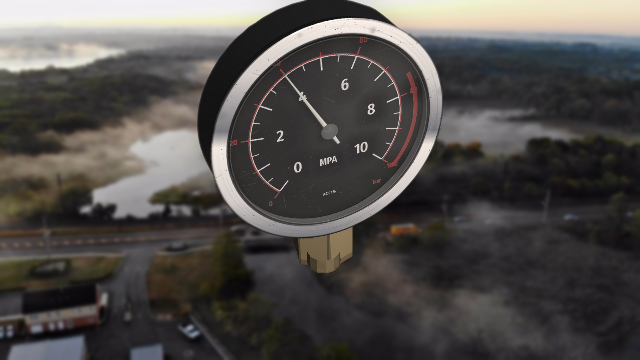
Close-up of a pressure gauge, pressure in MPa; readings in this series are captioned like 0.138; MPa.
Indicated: 4; MPa
